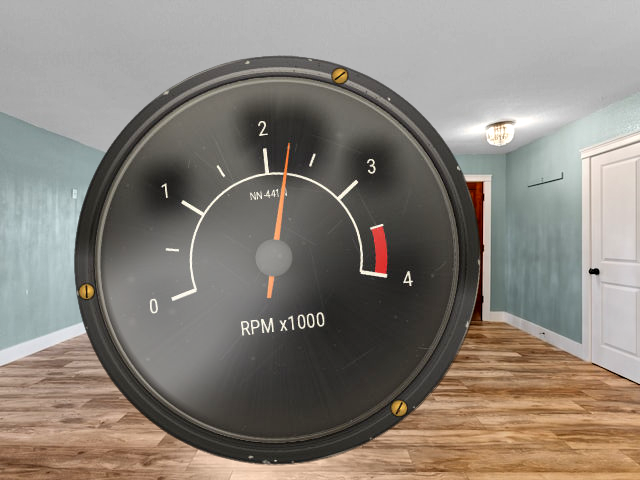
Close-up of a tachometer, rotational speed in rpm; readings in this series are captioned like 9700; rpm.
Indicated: 2250; rpm
